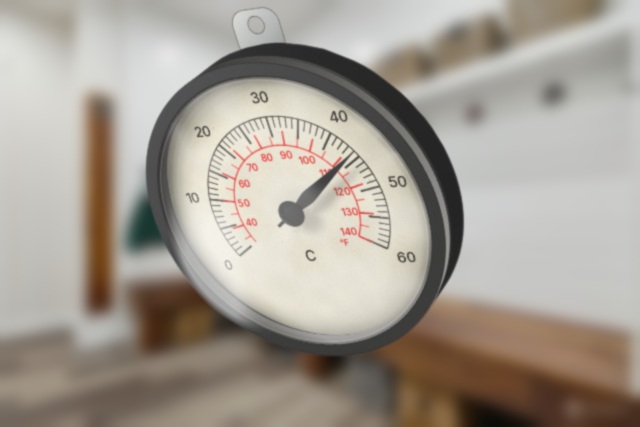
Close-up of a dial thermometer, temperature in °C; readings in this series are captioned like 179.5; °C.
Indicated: 44; °C
